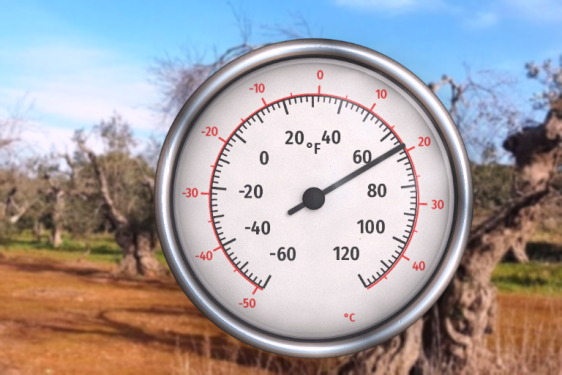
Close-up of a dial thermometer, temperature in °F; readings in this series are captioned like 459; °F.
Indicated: 66; °F
